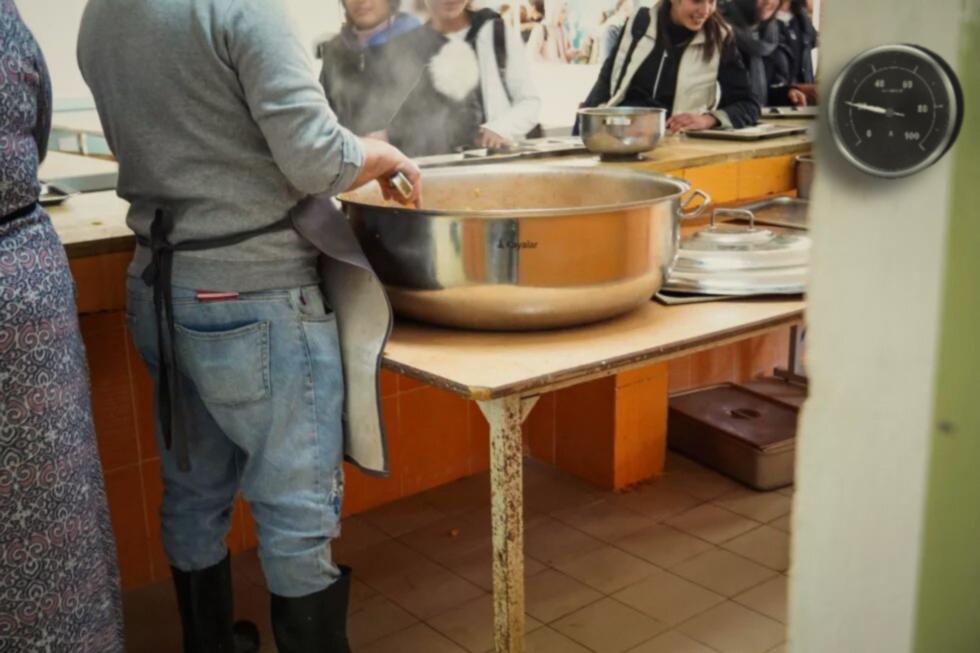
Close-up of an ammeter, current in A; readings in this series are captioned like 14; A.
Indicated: 20; A
